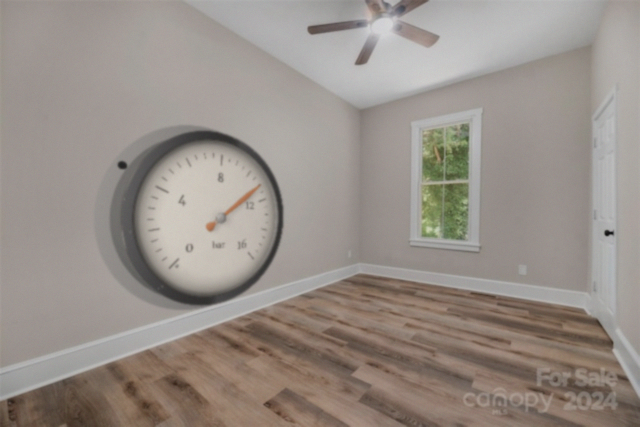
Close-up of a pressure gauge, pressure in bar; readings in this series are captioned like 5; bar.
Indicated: 11; bar
